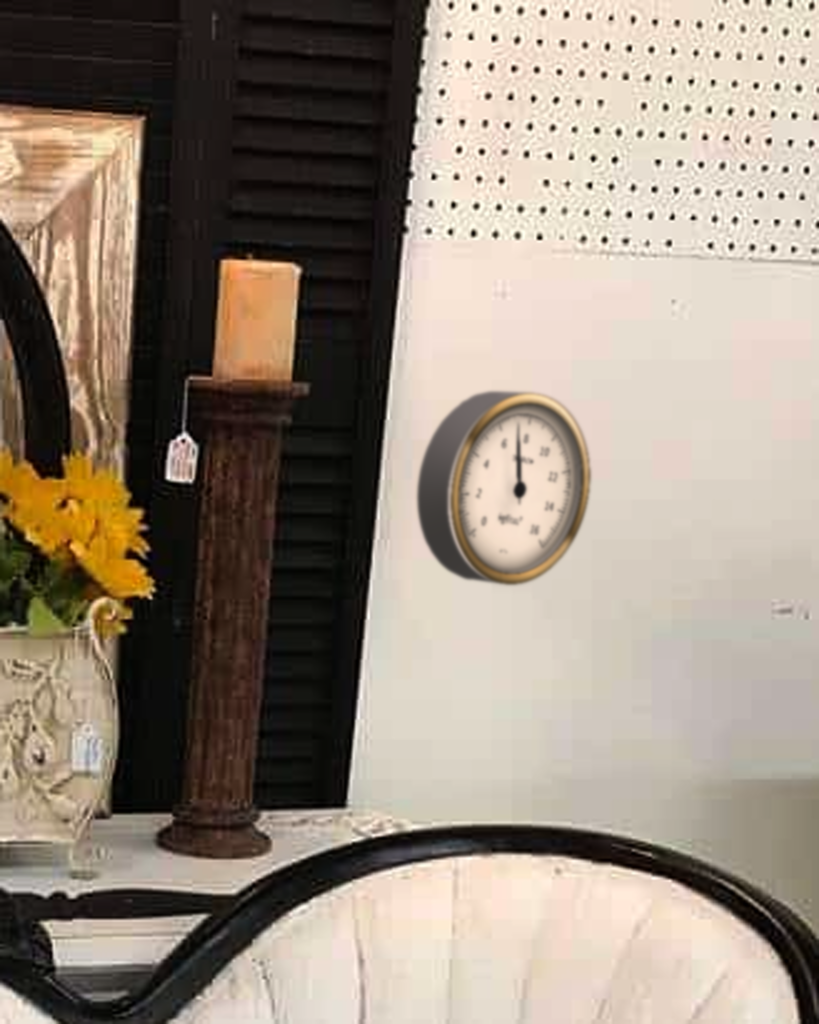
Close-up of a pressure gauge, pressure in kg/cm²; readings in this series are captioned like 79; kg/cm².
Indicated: 7; kg/cm²
